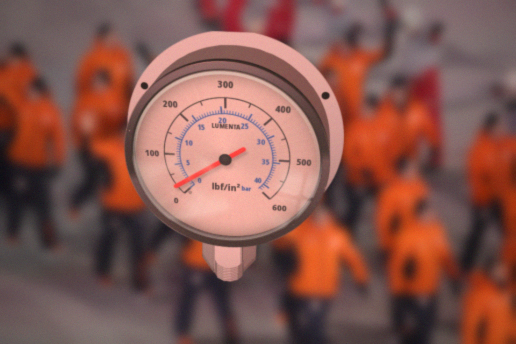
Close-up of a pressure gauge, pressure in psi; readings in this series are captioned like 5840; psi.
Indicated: 25; psi
